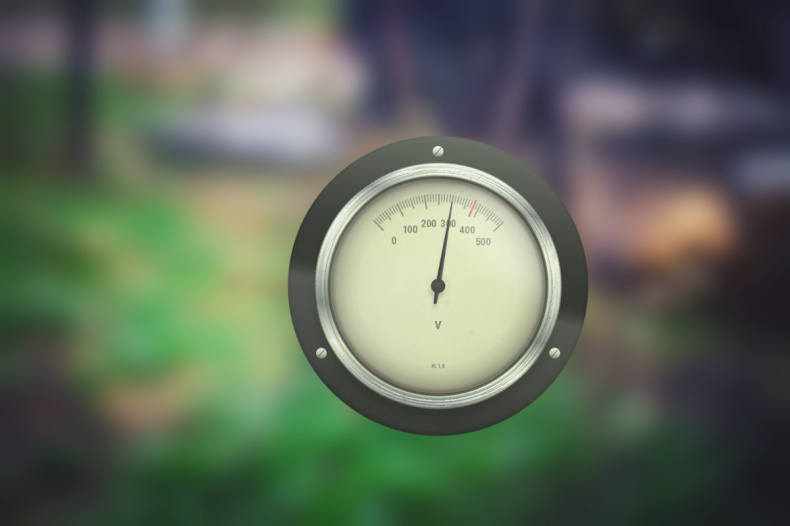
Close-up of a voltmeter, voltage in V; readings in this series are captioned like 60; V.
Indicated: 300; V
